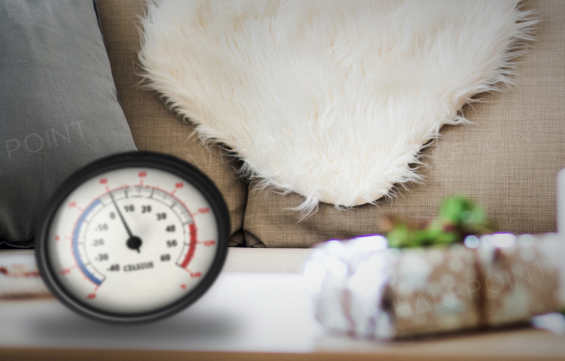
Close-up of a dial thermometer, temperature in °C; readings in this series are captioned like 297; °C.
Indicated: 5; °C
